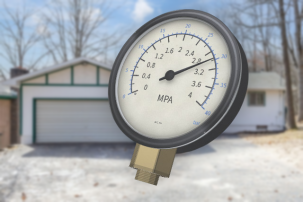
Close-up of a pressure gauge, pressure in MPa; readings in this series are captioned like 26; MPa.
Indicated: 3; MPa
